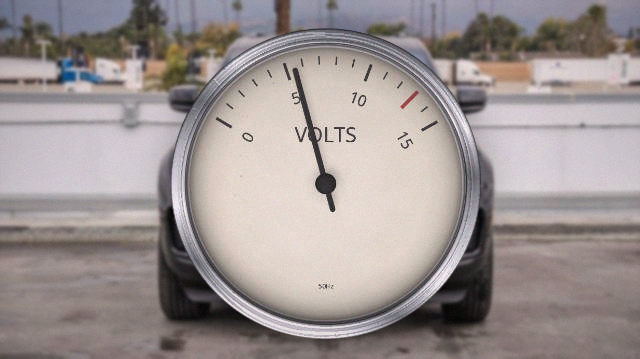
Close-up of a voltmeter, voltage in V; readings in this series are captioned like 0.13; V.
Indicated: 5.5; V
